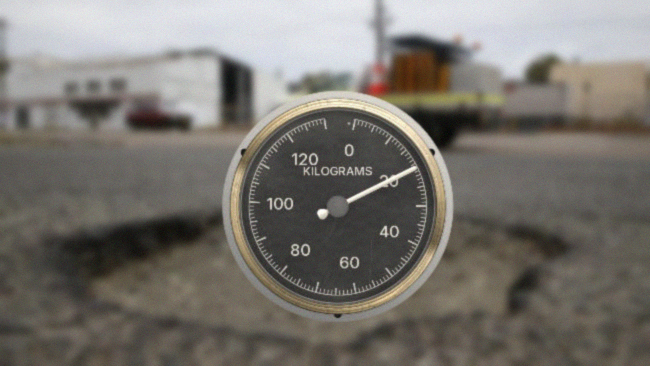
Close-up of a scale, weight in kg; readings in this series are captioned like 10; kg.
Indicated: 20; kg
